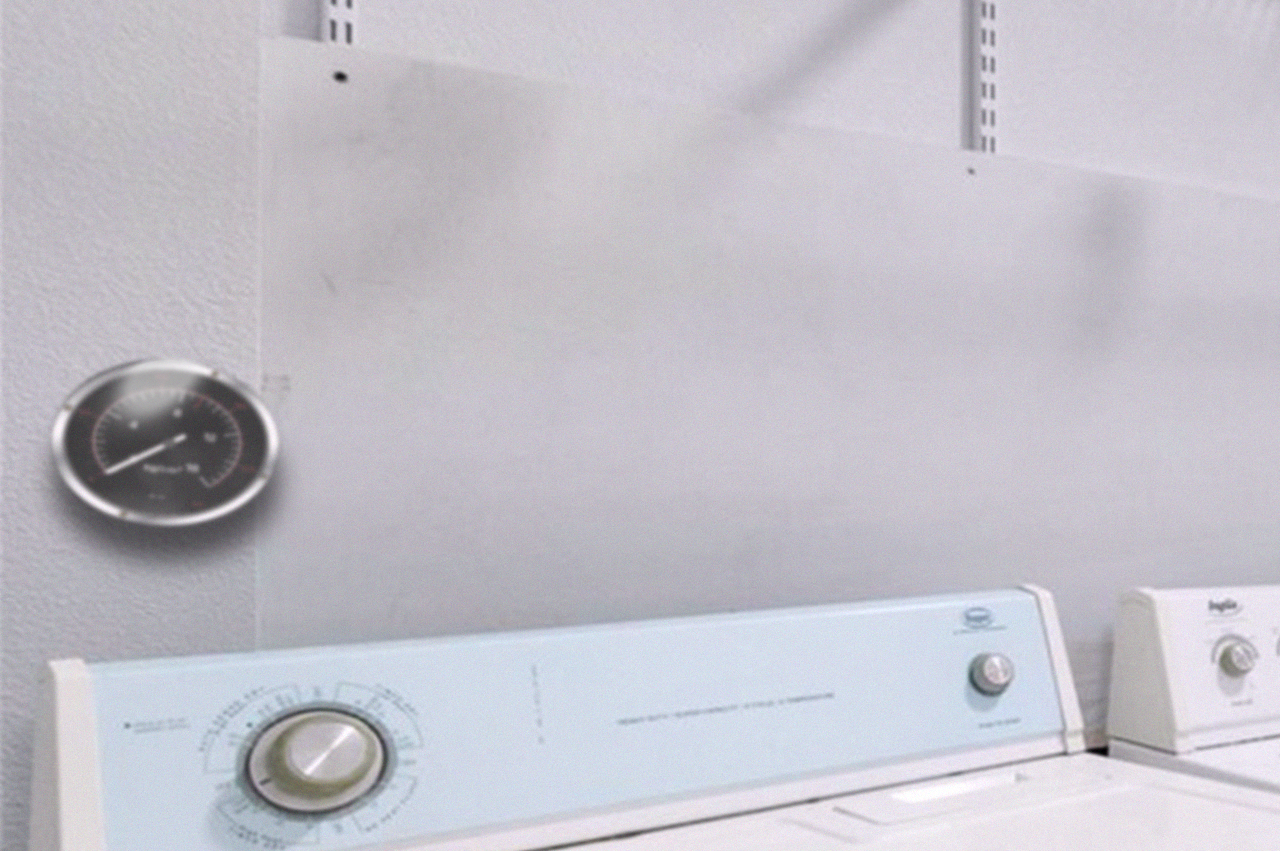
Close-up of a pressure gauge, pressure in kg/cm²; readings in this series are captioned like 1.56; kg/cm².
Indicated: 0; kg/cm²
